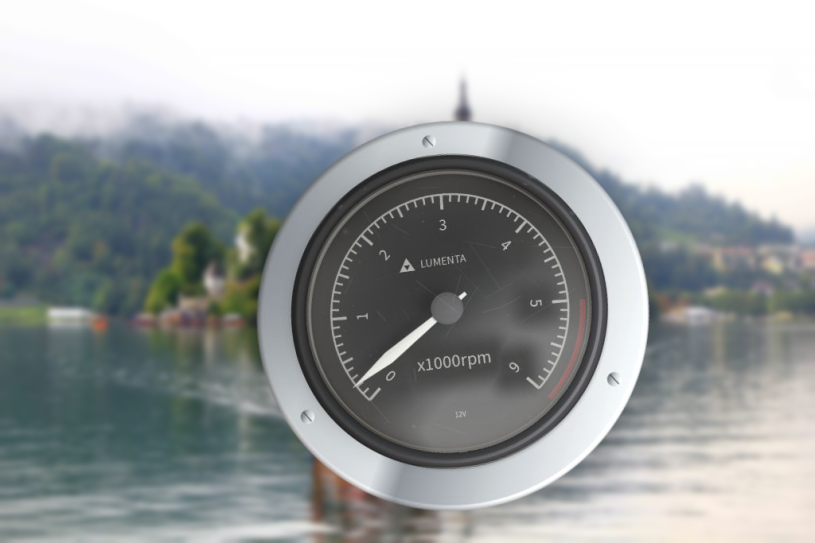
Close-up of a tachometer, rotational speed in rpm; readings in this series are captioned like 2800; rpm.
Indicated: 200; rpm
